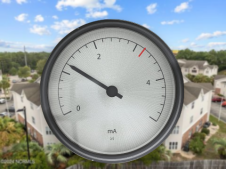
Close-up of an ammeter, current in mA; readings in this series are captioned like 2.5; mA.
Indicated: 1.2; mA
